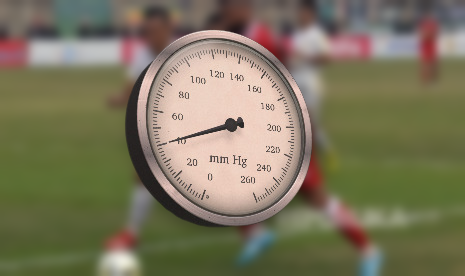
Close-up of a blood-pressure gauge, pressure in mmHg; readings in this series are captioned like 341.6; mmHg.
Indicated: 40; mmHg
